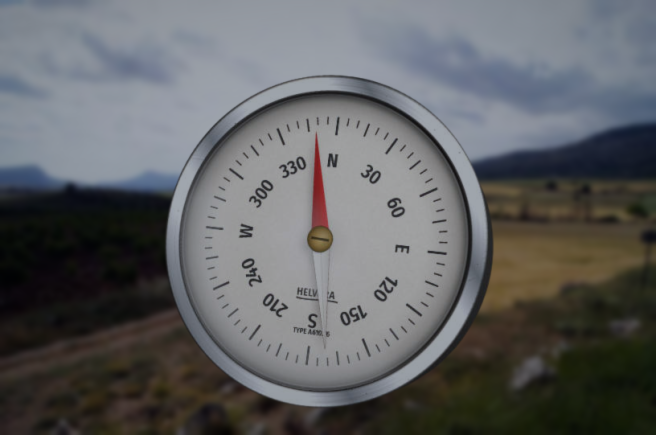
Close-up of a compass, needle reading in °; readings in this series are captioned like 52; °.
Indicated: 350; °
